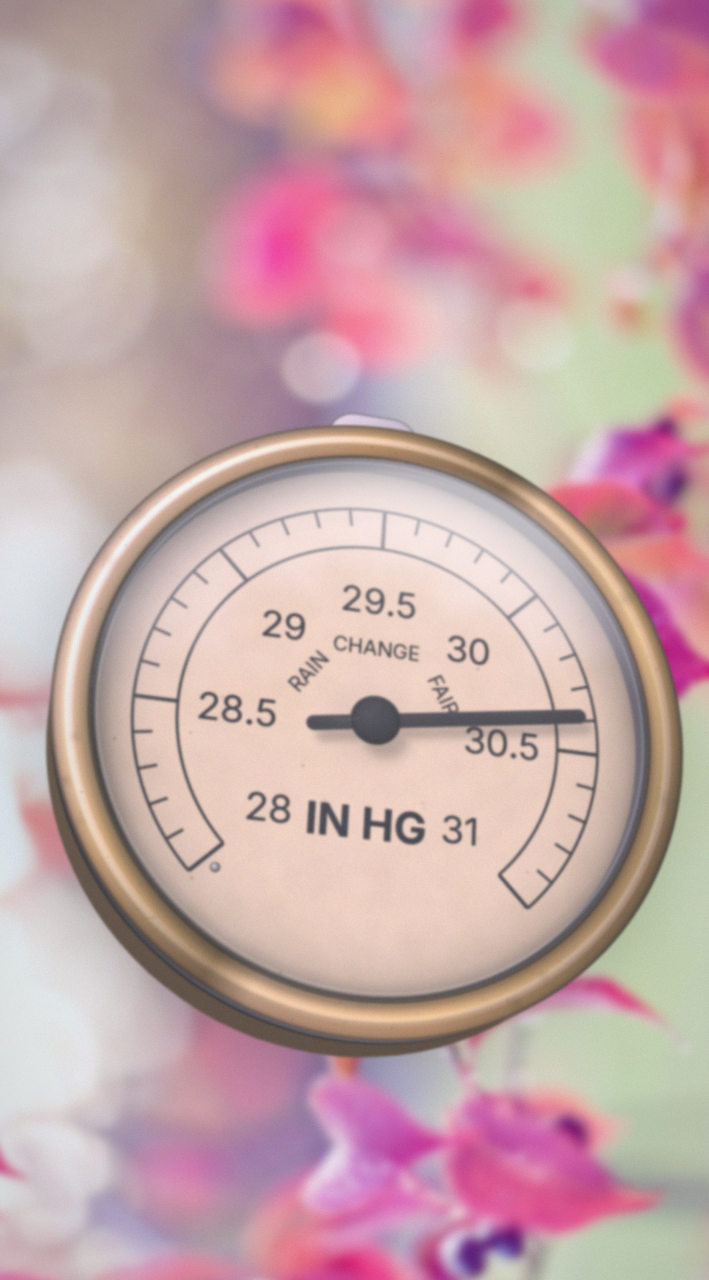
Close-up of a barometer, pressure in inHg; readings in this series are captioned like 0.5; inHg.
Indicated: 30.4; inHg
